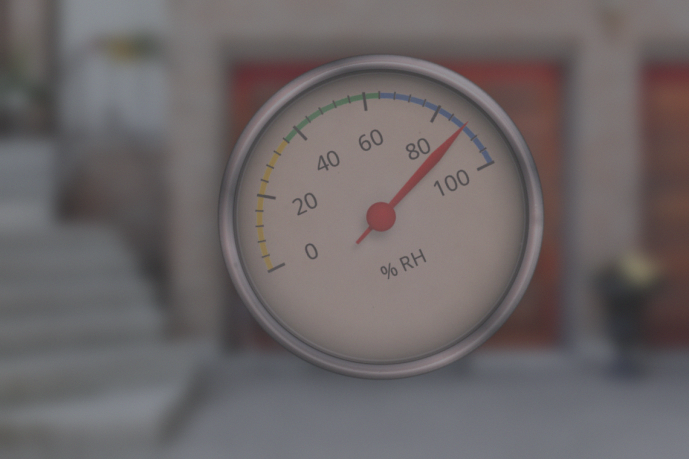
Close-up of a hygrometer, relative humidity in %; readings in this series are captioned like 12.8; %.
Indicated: 88; %
